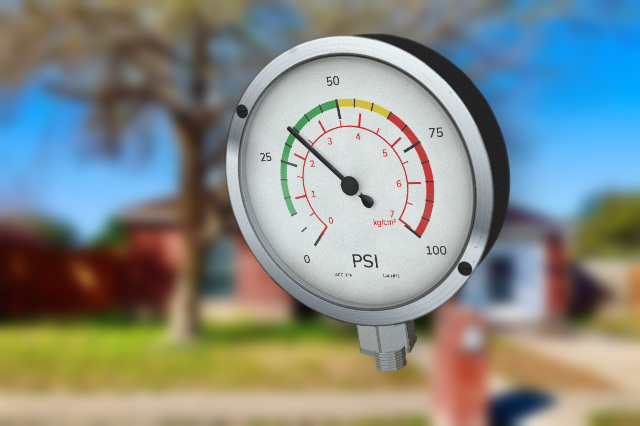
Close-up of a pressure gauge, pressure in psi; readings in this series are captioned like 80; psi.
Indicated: 35; psi
